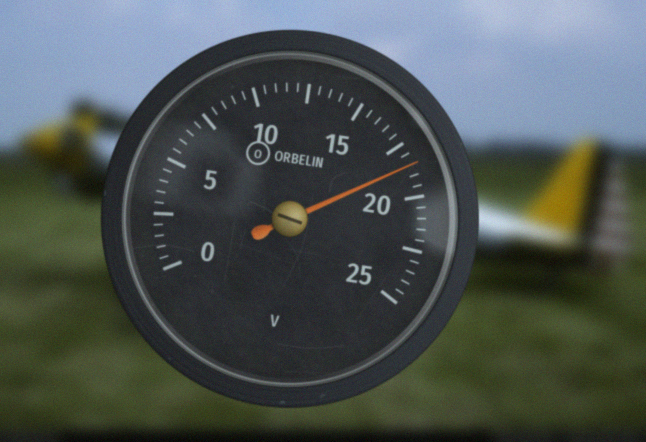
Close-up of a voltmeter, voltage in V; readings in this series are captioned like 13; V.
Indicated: 18.5; V
